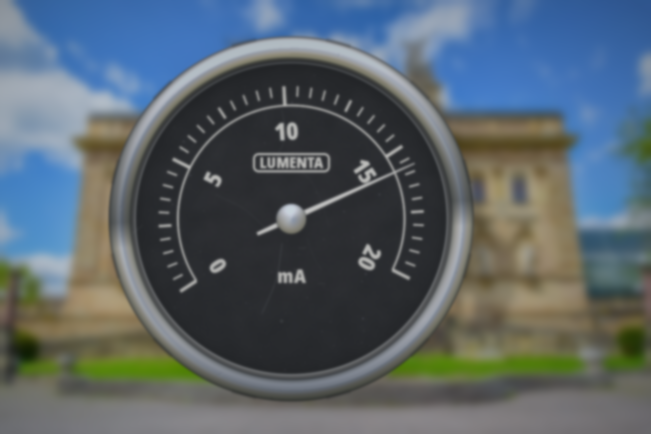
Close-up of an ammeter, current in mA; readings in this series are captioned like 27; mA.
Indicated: 15.75; mA
